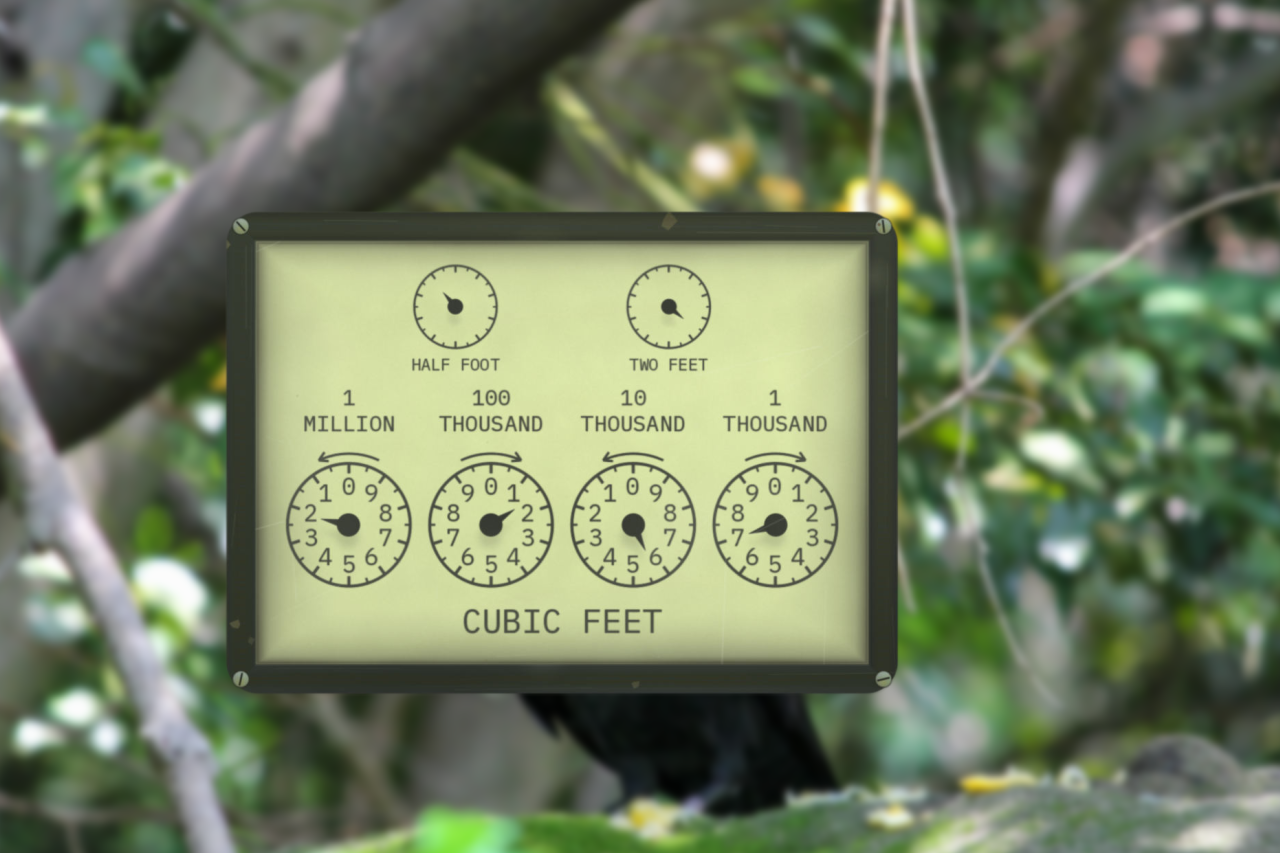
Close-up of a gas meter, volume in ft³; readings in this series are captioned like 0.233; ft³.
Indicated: 215700; ft³
